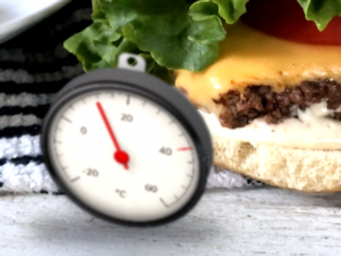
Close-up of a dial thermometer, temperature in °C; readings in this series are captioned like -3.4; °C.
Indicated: 12; °C
